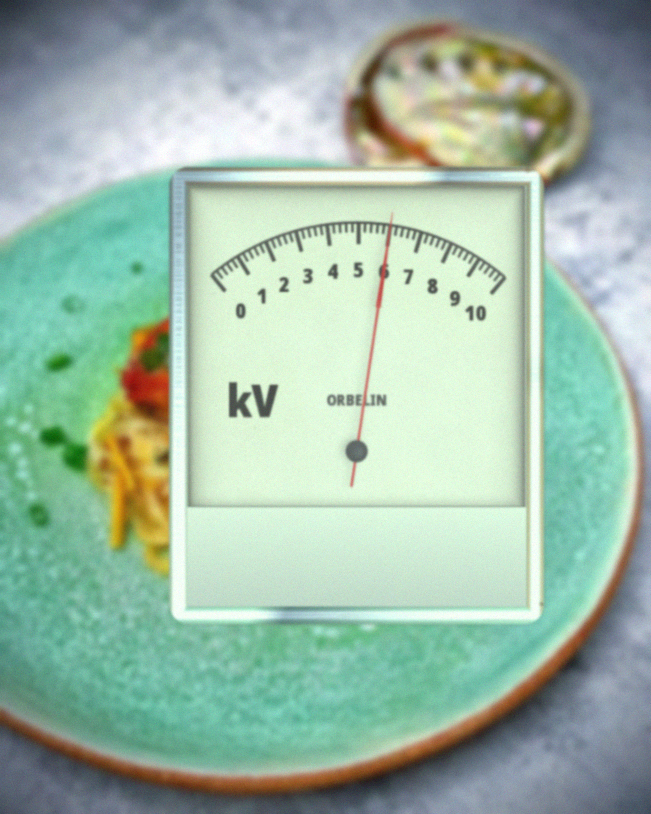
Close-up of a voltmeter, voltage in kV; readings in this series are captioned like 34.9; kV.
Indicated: 6; kV
